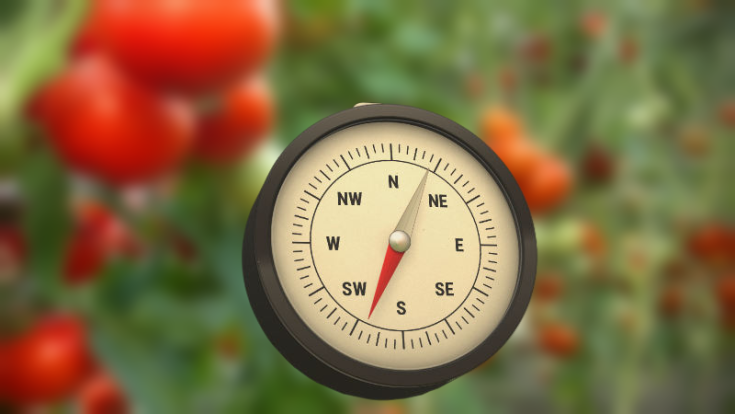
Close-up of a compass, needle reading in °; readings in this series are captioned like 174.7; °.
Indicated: 205; °
